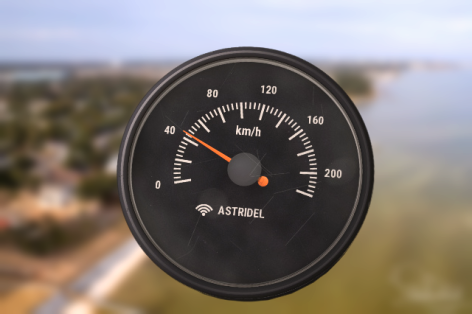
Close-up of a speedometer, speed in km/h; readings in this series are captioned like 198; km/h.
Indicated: 44; km/h
